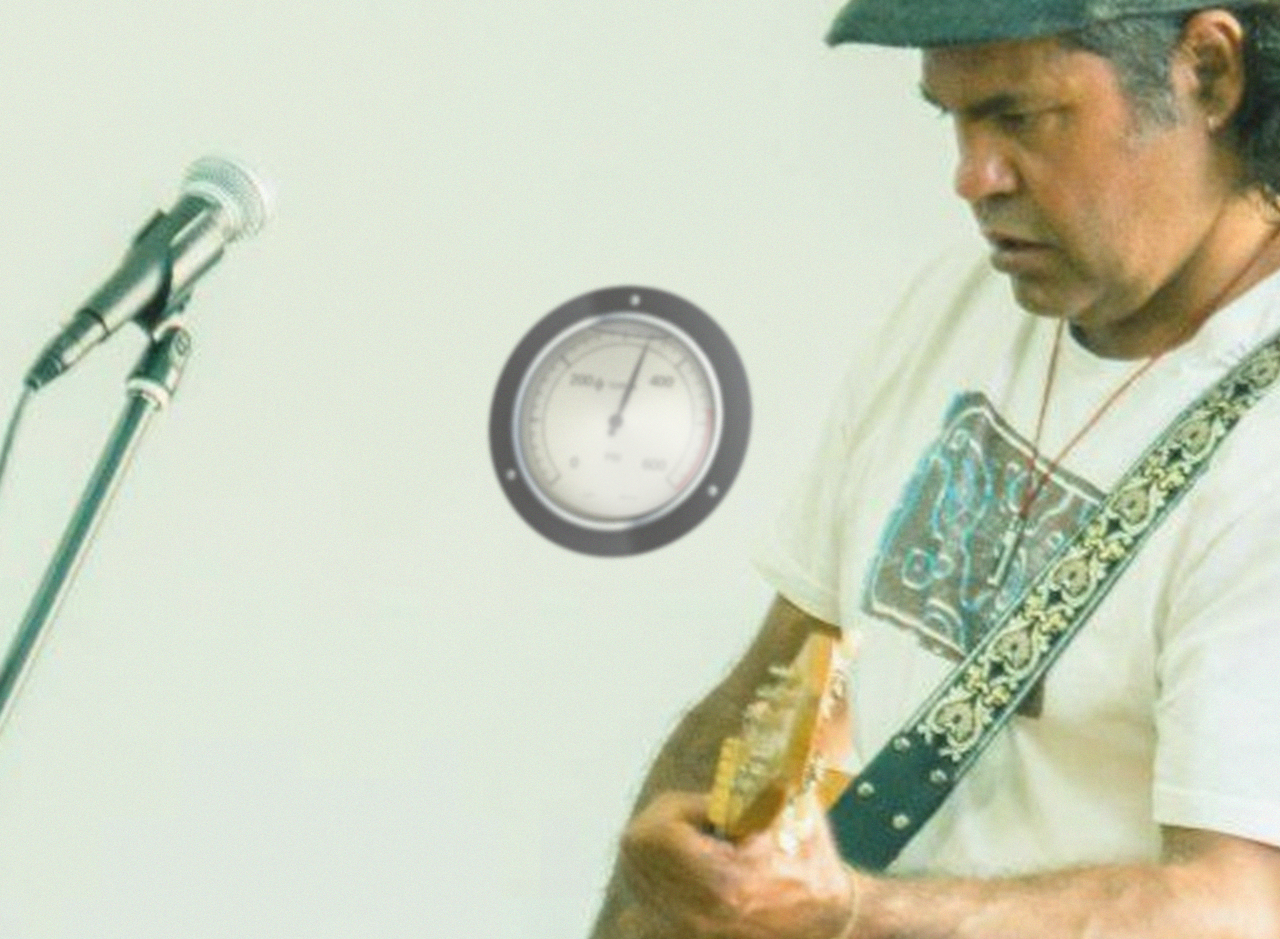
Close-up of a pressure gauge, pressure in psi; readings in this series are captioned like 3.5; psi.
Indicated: 340; psi
